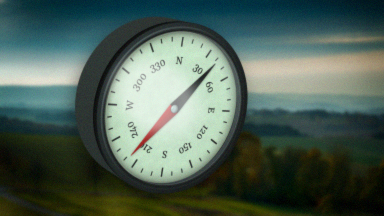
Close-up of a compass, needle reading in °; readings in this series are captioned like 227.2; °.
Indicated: 220; °
